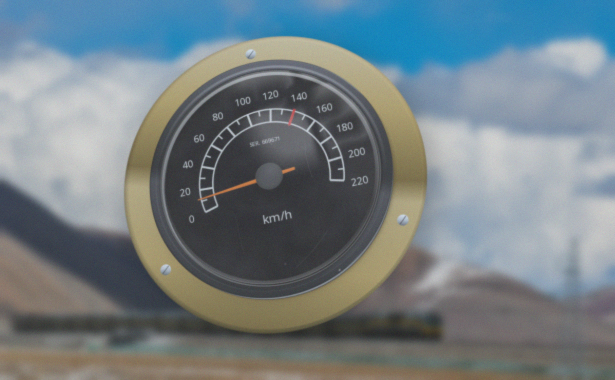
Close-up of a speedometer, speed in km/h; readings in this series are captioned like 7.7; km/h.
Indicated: 10; km/h
